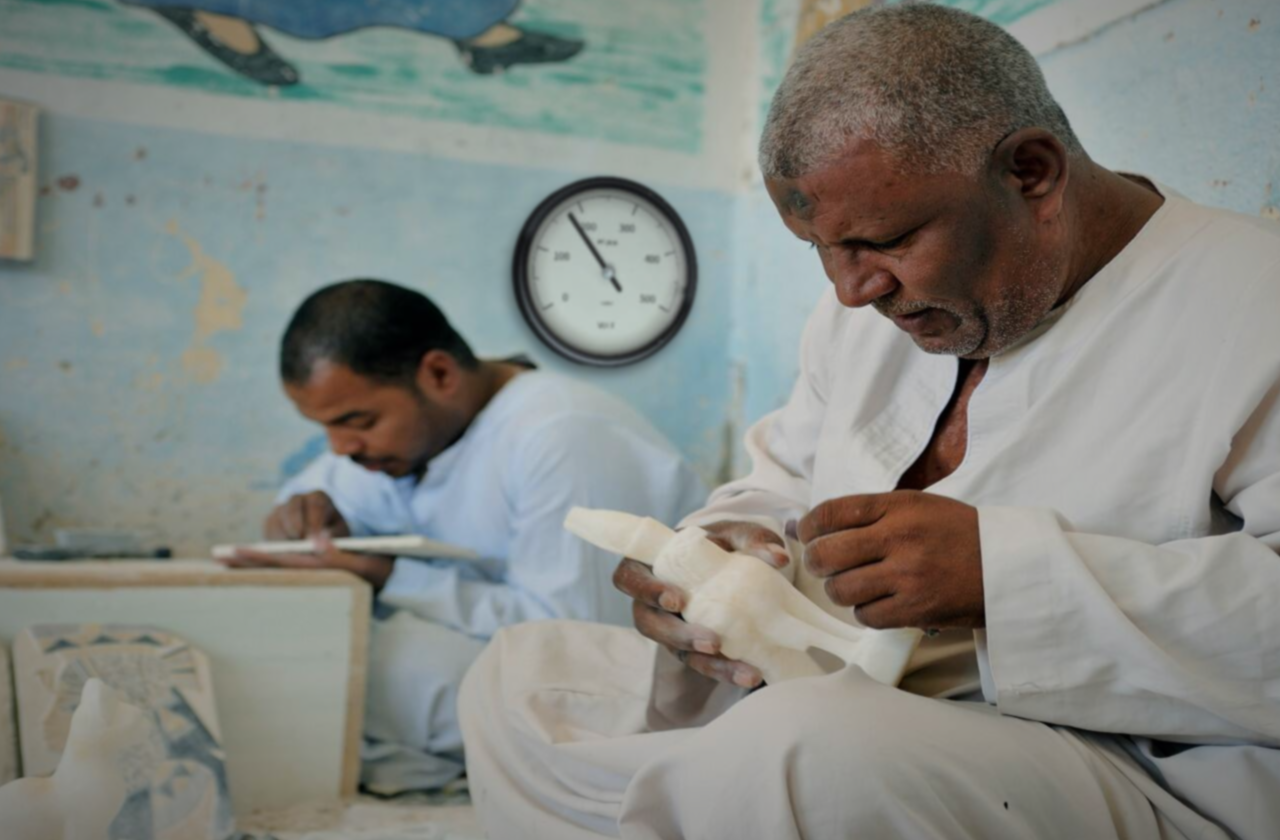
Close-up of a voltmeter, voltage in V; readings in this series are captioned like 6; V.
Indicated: 175; V
